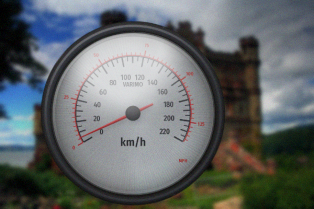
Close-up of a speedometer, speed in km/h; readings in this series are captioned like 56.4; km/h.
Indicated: 5; km/h
